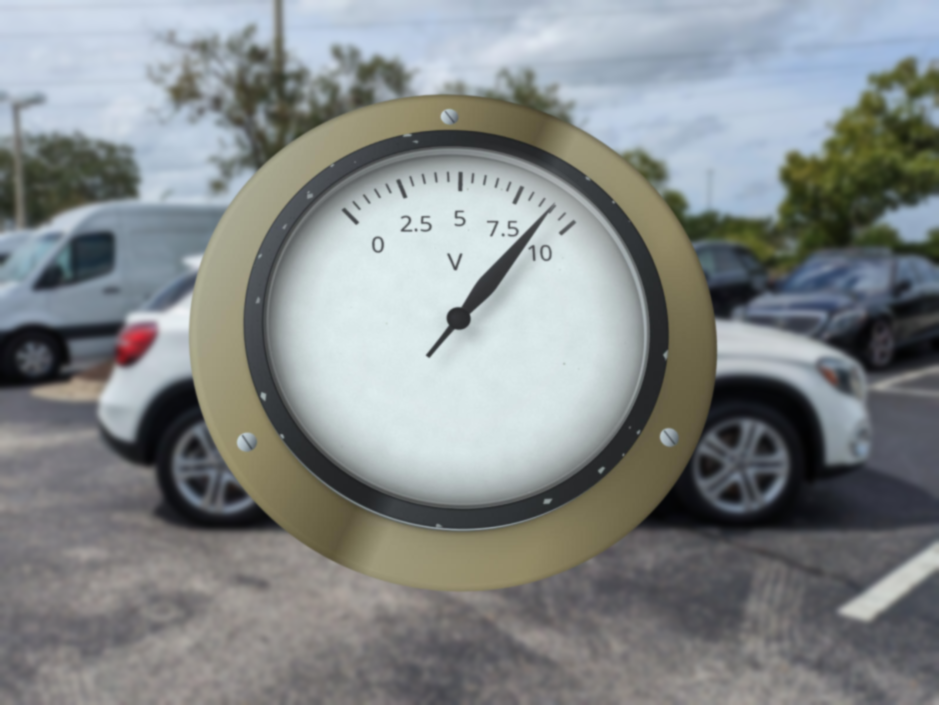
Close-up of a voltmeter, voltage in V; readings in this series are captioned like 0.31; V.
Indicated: 9; V
